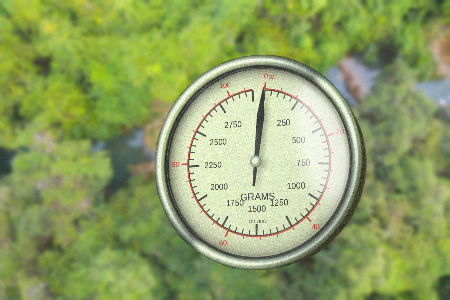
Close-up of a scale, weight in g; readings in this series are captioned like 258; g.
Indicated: 0; g
